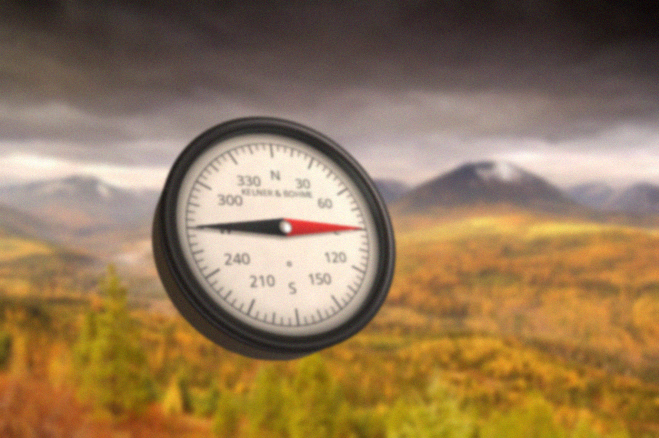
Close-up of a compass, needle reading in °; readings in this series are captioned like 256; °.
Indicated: 90; °
